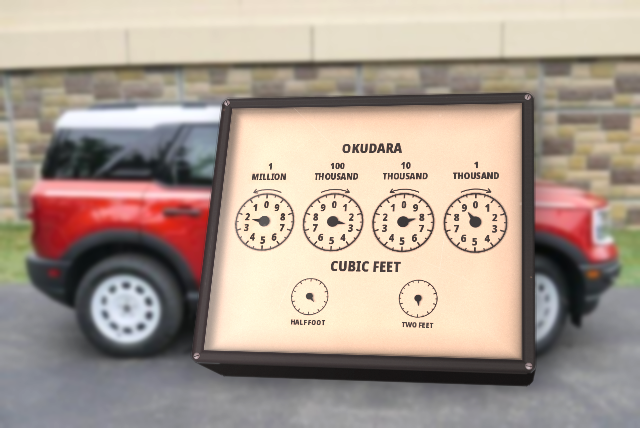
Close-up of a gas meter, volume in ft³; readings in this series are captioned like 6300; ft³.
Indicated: 227900; ft³
